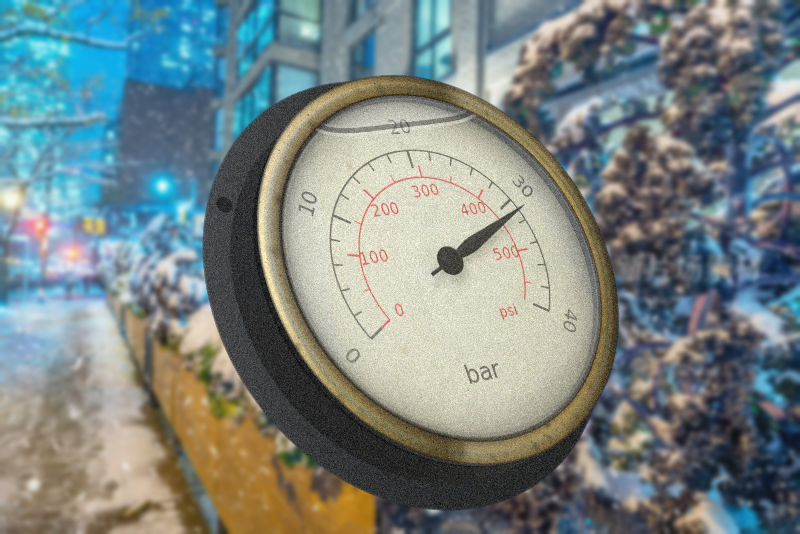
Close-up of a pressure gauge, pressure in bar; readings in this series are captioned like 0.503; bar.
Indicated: 31; bar
